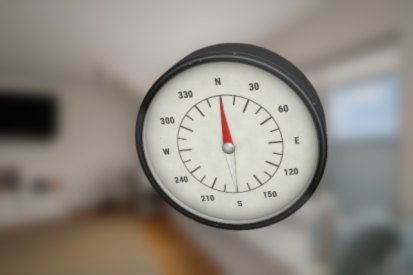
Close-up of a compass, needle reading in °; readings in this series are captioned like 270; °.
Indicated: 0; °
